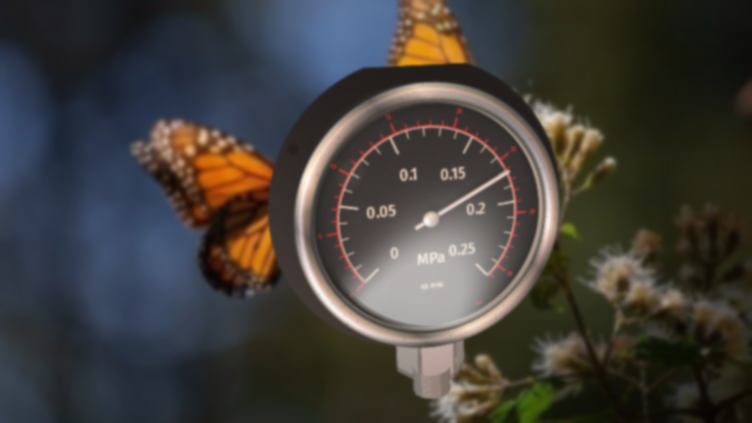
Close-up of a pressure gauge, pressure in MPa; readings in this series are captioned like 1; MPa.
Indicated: 0.18; MPa
